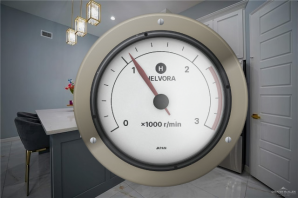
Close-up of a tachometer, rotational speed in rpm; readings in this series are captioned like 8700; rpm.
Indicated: 1100; rpm
